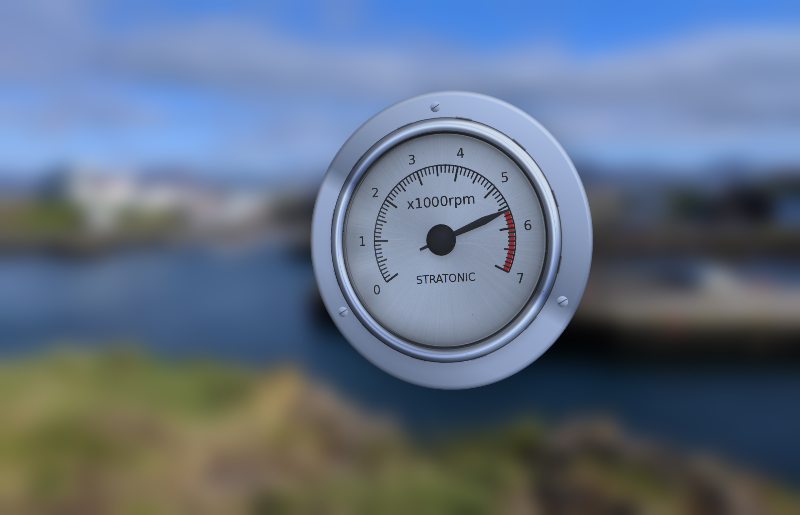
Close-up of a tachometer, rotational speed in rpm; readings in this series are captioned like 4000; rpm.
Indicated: 5600; rpm
